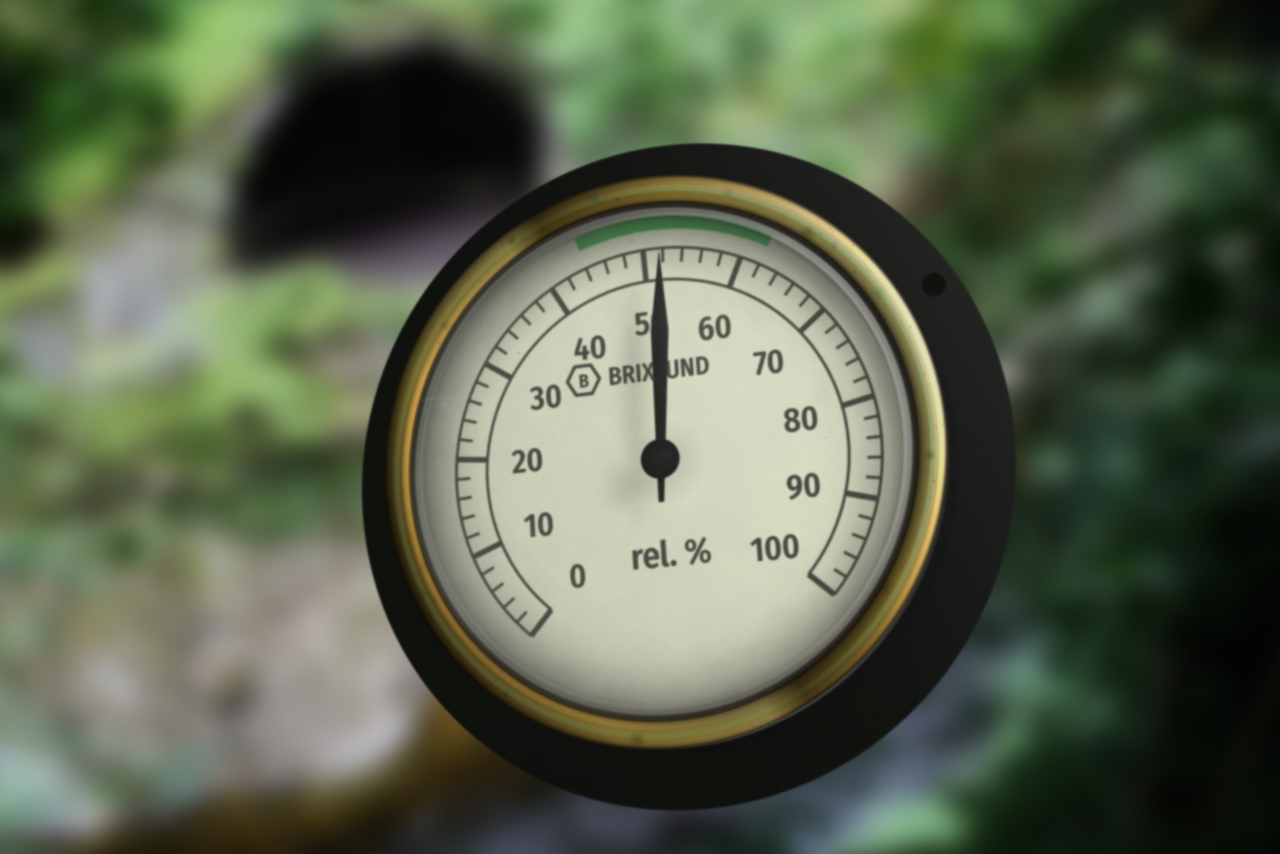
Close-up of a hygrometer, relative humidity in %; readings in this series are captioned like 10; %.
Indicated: 52; %
